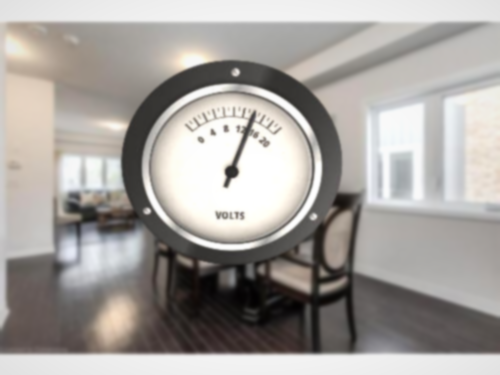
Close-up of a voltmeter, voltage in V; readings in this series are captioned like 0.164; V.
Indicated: 14; V
